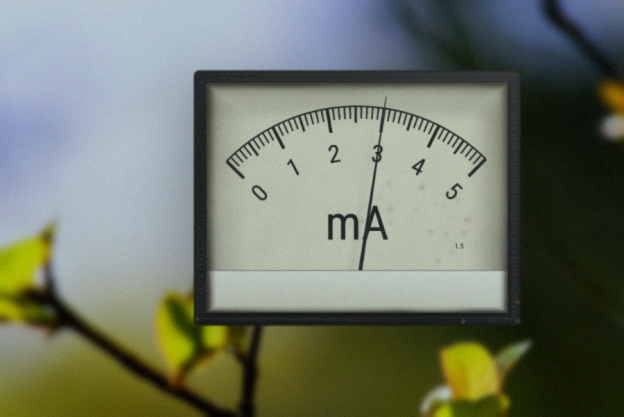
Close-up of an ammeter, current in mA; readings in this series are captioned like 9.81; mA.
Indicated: 3; mA
